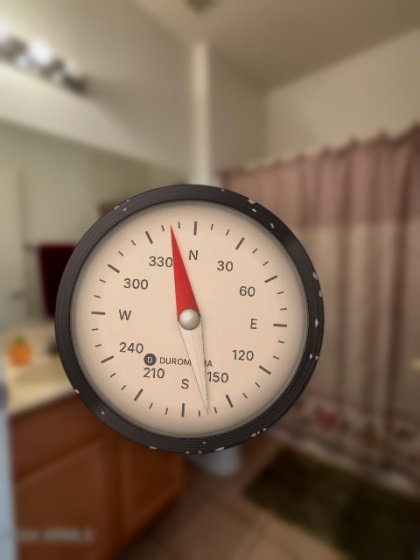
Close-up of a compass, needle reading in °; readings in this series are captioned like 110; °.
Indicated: 345; °
